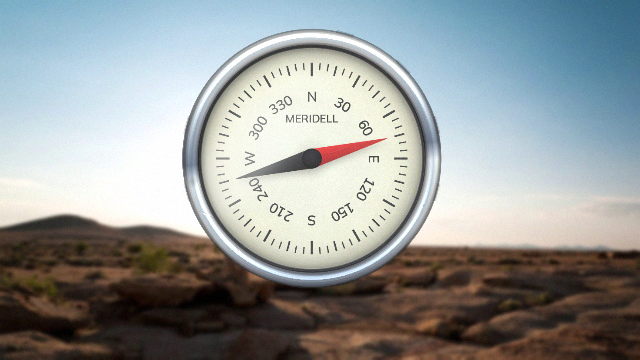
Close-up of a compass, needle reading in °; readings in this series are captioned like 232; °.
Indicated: 75; °
